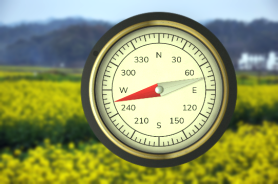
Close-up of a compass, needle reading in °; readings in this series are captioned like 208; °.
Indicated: 255; °
